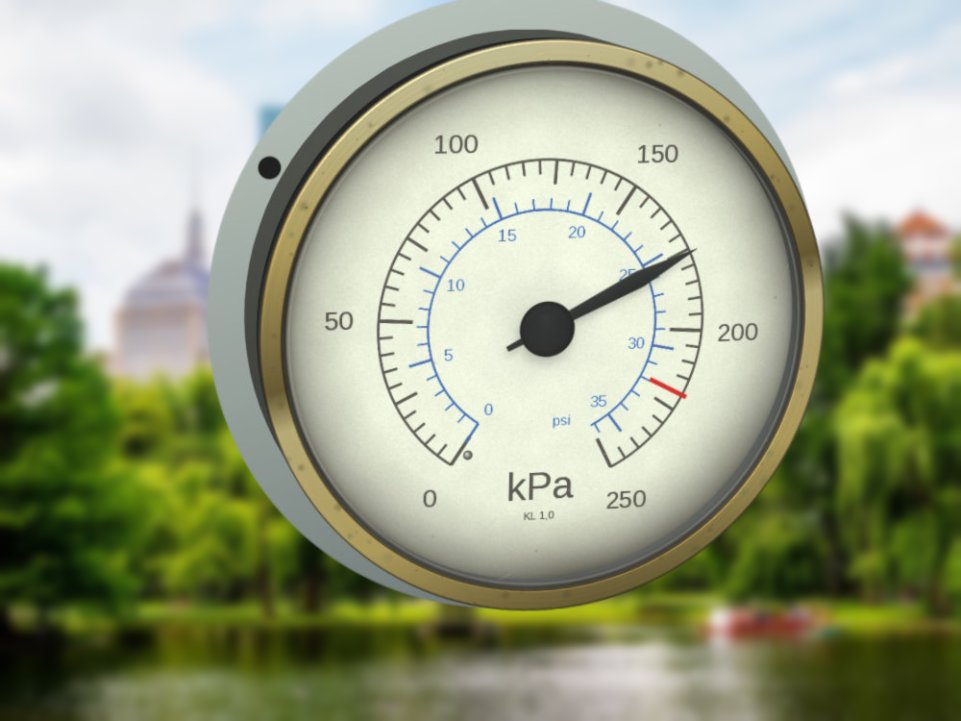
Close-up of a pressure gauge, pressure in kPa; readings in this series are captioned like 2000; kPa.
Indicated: 175; kPa
